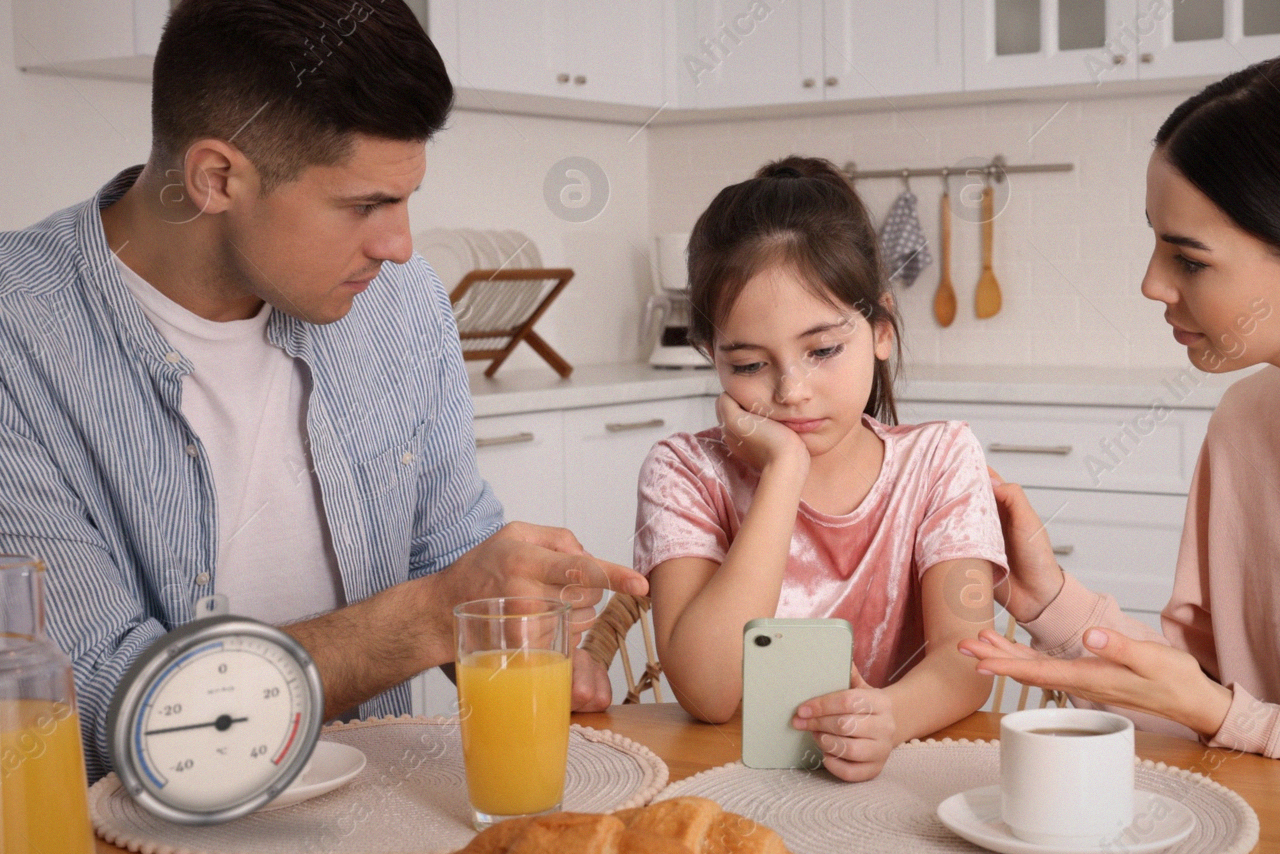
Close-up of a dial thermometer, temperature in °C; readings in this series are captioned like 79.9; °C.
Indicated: -26; °C
